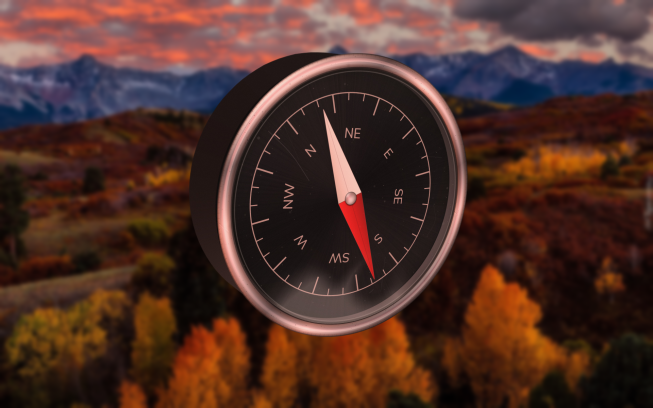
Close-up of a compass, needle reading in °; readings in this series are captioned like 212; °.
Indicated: 200; °
